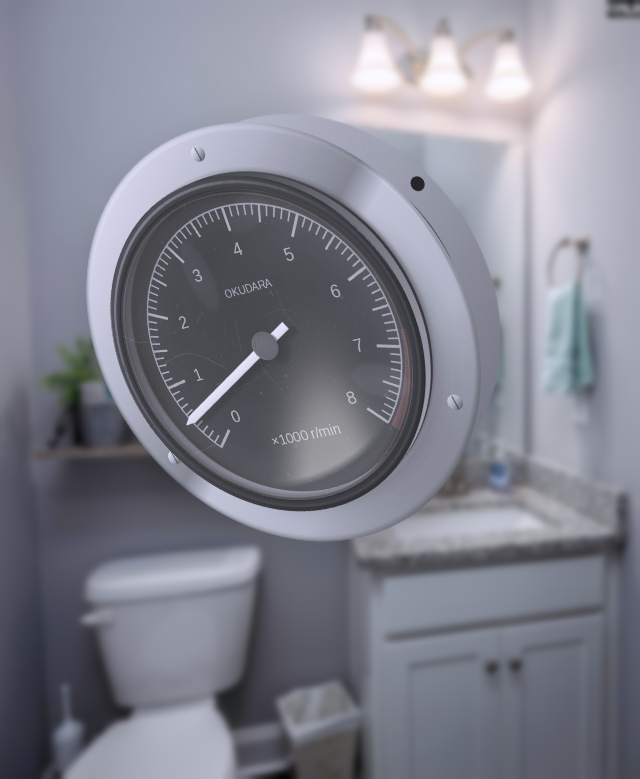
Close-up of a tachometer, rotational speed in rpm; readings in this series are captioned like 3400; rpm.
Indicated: 500; rpm
